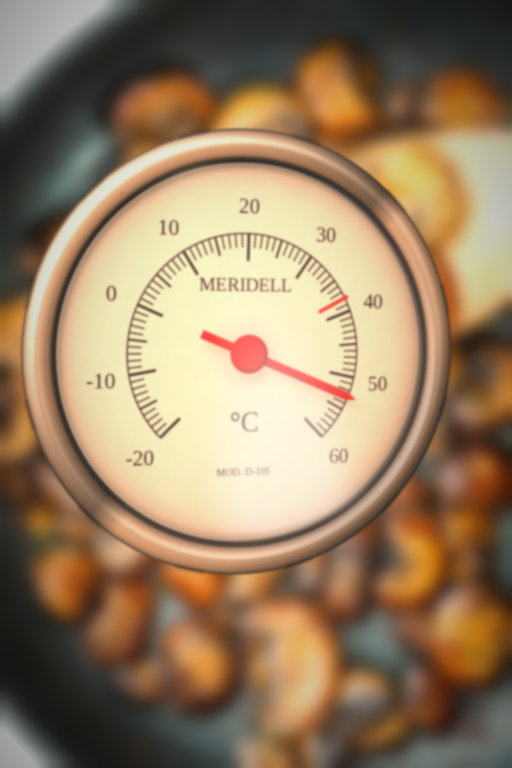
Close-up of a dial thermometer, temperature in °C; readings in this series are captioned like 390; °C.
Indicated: 53; °C
